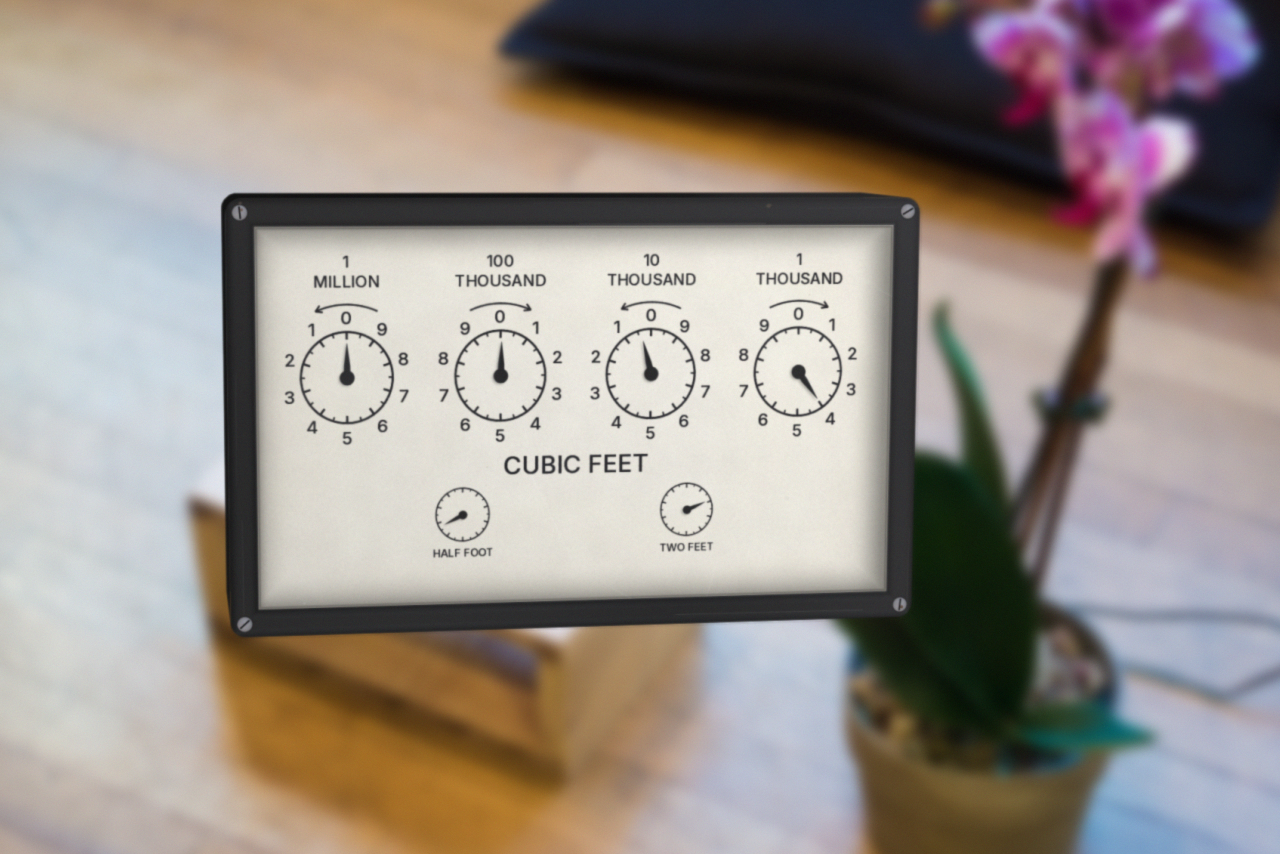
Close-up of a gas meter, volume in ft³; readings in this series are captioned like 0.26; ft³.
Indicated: 400; ft³
